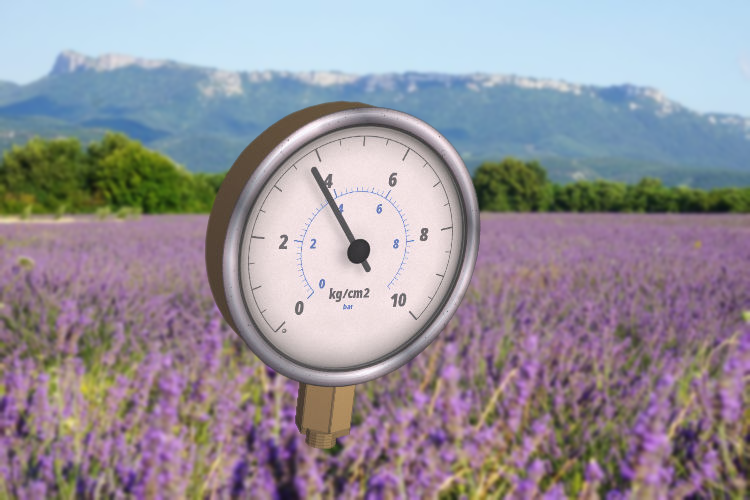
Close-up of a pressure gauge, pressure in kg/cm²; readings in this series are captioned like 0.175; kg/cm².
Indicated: 3.75; kg/cm²
